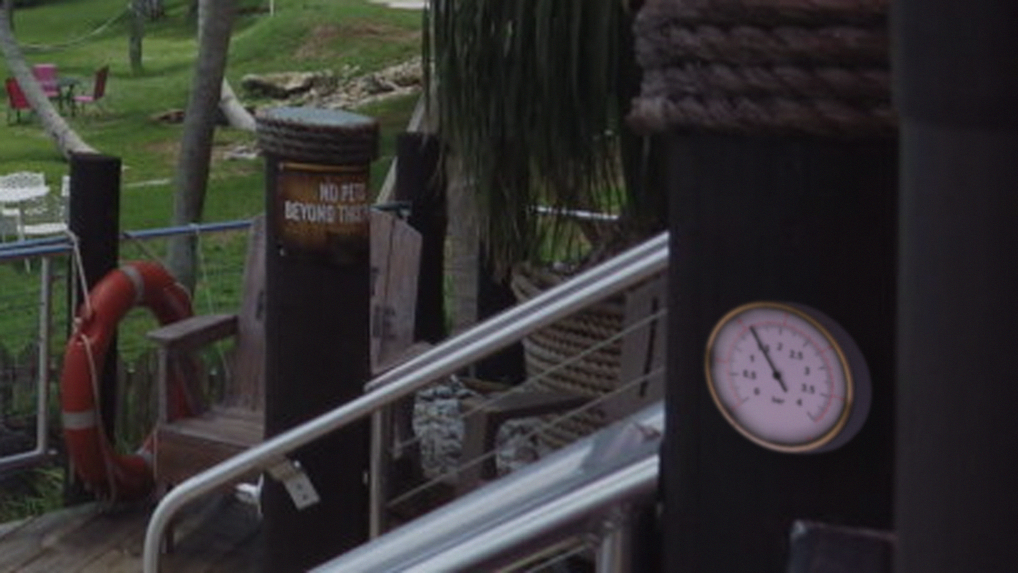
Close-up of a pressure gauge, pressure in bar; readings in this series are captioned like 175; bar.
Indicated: 1.5; bar
